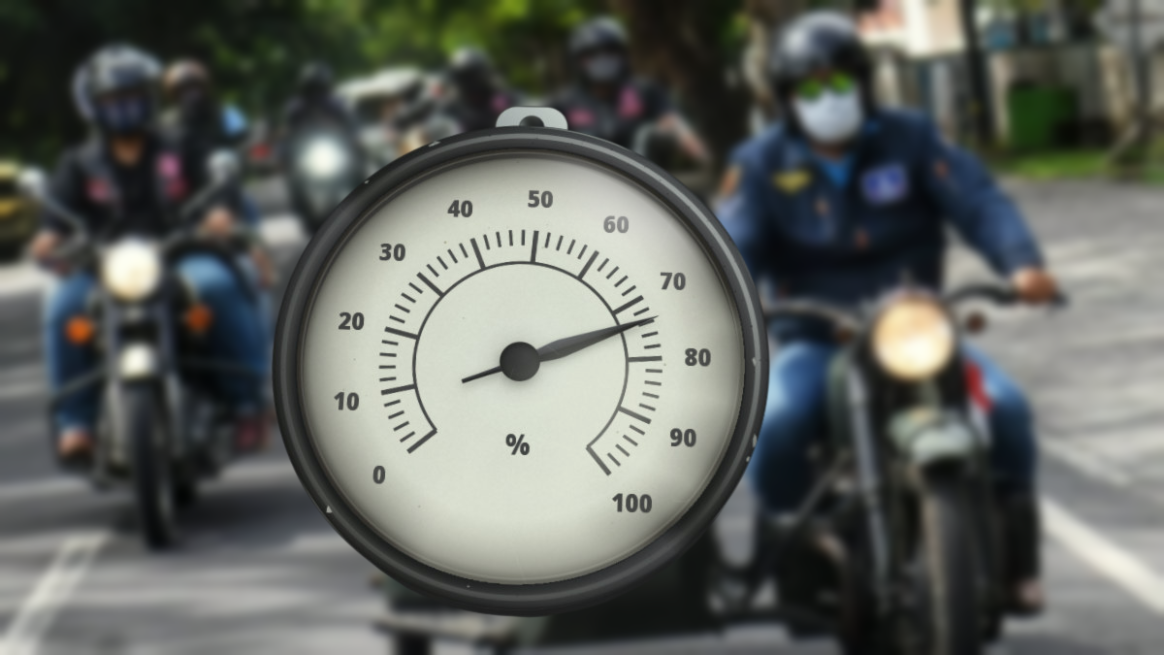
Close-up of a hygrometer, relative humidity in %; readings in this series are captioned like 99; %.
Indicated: 74; %
